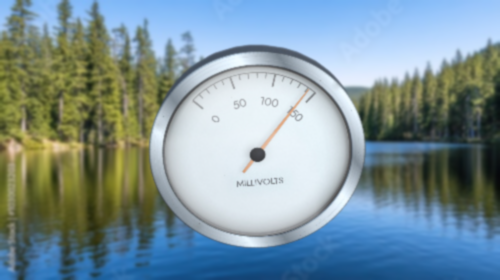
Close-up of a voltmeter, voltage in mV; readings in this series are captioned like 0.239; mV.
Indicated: 140; mV
